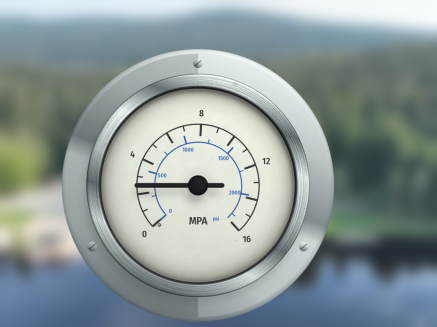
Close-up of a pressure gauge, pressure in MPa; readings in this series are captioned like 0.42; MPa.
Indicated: 2.5; MPa
